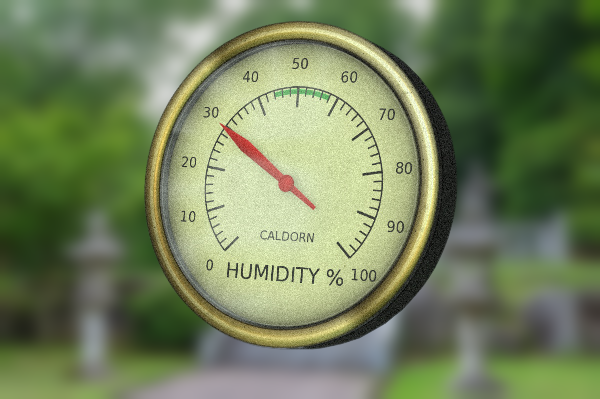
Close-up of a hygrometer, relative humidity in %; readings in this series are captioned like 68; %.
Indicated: 30; %
